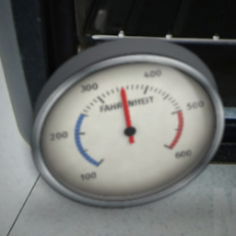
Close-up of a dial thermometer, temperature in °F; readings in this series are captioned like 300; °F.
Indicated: 350; °F
